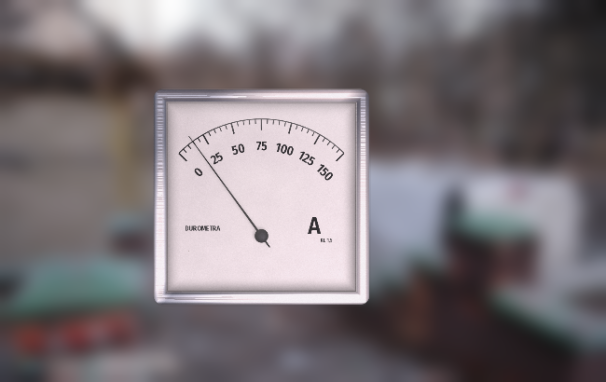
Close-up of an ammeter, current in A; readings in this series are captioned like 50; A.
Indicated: 15; A
